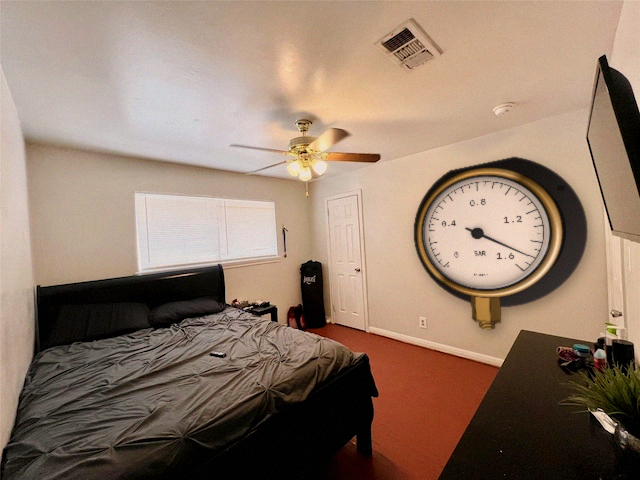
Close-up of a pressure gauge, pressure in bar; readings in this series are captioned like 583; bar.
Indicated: 1.5; bar
